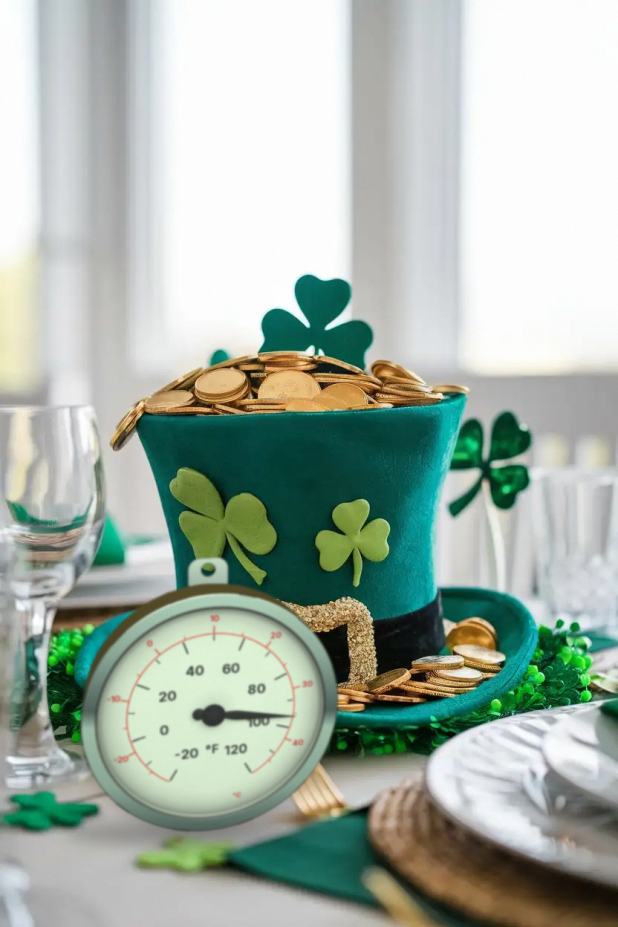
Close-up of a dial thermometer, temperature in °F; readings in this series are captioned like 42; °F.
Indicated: 95; °F
